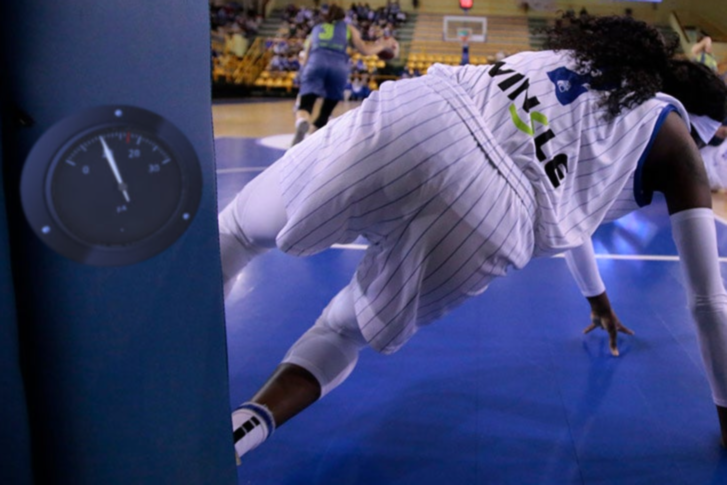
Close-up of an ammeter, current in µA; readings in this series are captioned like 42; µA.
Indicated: 10; µA
